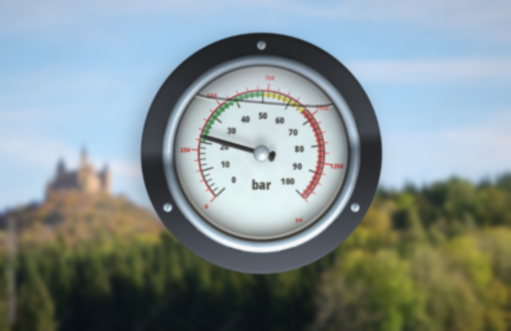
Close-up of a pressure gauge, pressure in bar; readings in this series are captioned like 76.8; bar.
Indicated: 22; bar
